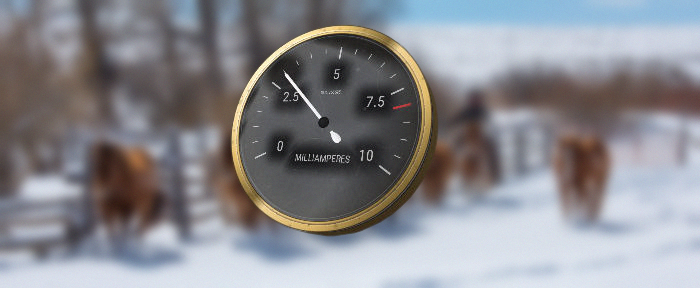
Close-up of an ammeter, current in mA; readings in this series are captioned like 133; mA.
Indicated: 3; mA
